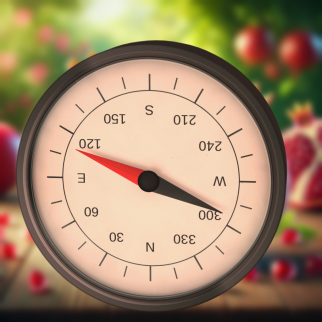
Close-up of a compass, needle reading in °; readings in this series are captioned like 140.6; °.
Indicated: 112.5; °
